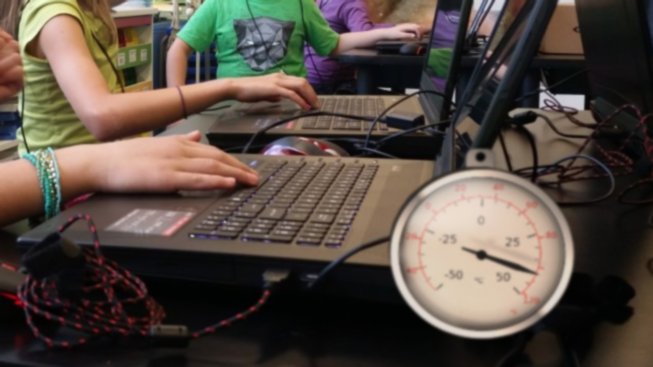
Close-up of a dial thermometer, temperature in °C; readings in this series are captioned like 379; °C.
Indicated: 40; °C
